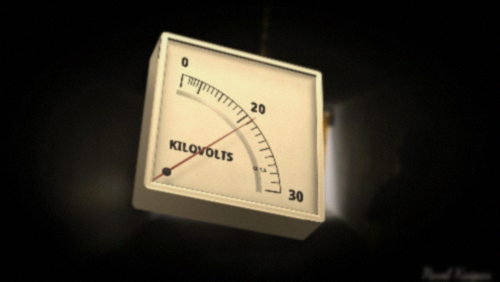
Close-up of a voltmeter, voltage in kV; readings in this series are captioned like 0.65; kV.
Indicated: 21; kV
